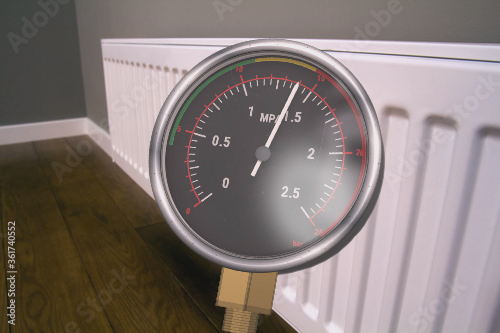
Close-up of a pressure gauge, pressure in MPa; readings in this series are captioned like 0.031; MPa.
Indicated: 1.4; MPa
